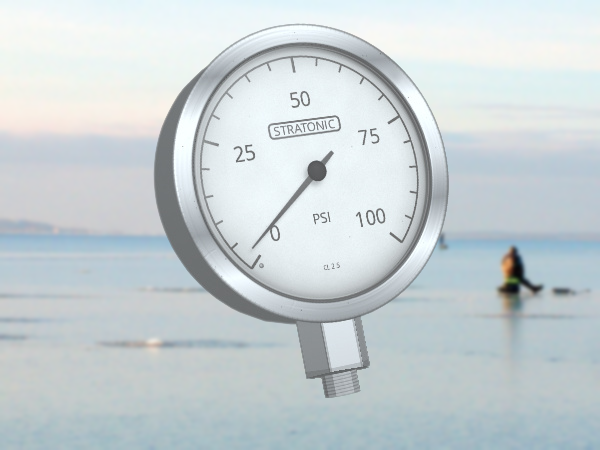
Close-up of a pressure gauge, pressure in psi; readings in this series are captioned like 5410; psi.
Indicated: 2.5; psi
